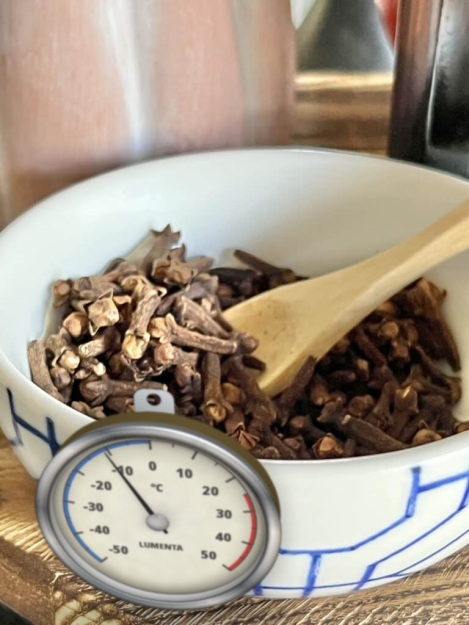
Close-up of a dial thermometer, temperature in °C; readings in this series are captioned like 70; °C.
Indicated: -10; °C
